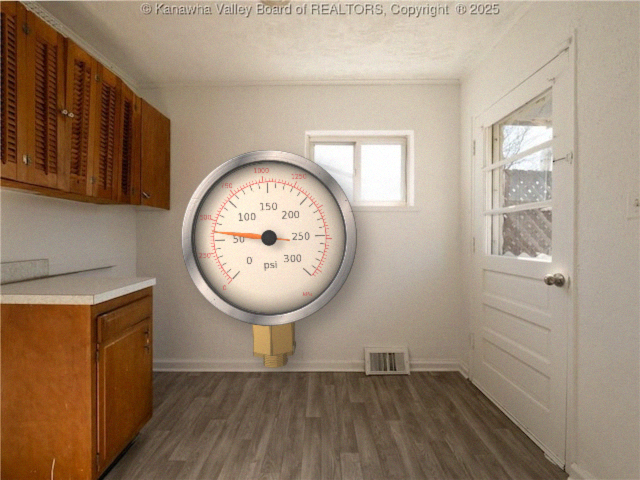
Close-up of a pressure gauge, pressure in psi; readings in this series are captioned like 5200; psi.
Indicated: 60; psi
